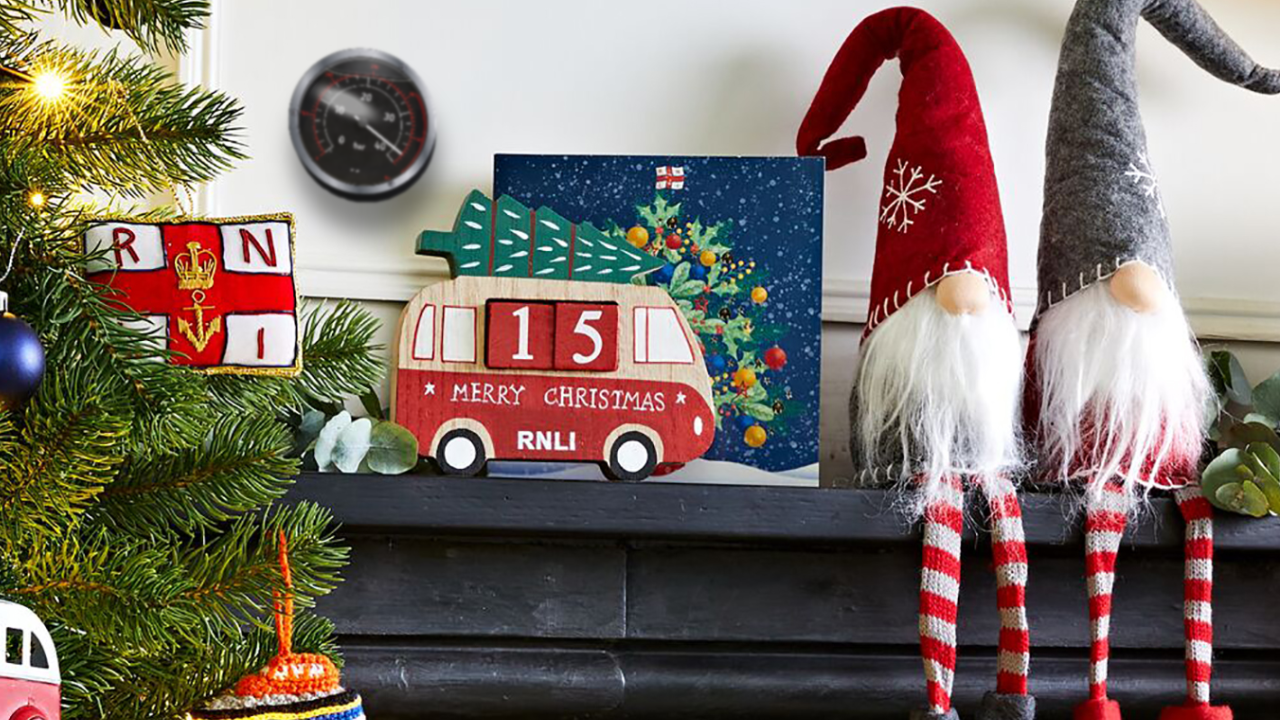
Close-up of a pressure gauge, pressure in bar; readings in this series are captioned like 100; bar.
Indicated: 38; bar
